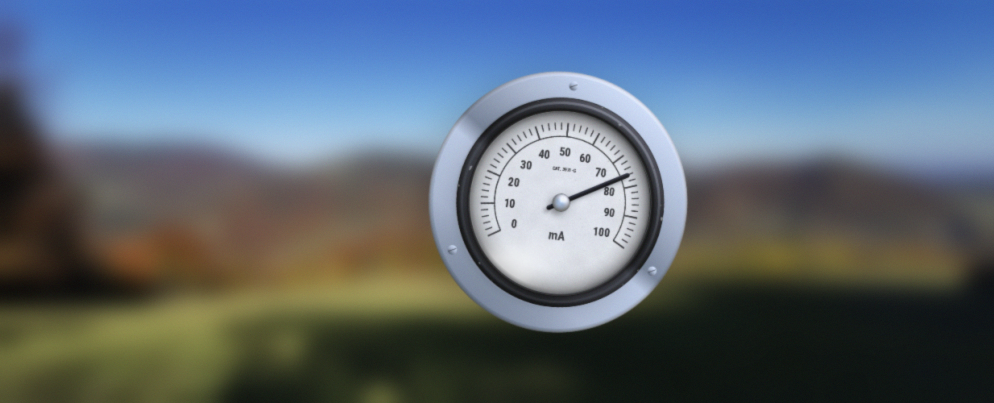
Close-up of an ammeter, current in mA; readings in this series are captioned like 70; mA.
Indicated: 76; mA
